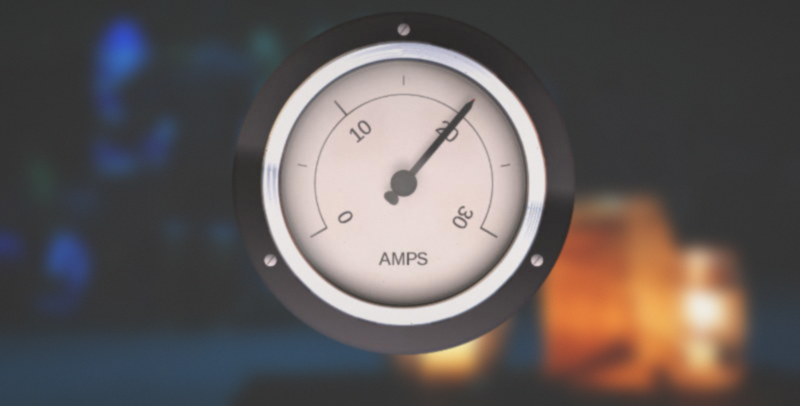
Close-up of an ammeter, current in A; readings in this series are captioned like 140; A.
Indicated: 20; A
